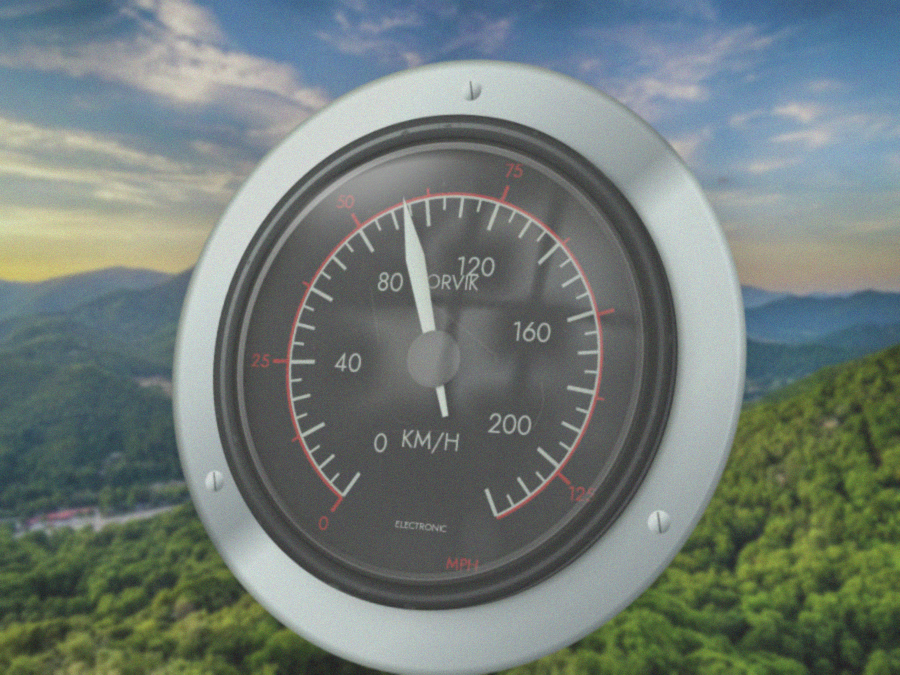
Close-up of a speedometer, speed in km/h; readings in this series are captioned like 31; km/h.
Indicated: 95; km/h
